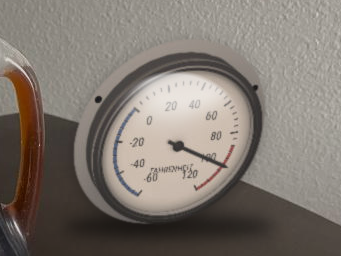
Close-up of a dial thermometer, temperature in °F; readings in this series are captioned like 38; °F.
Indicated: 100; °F
